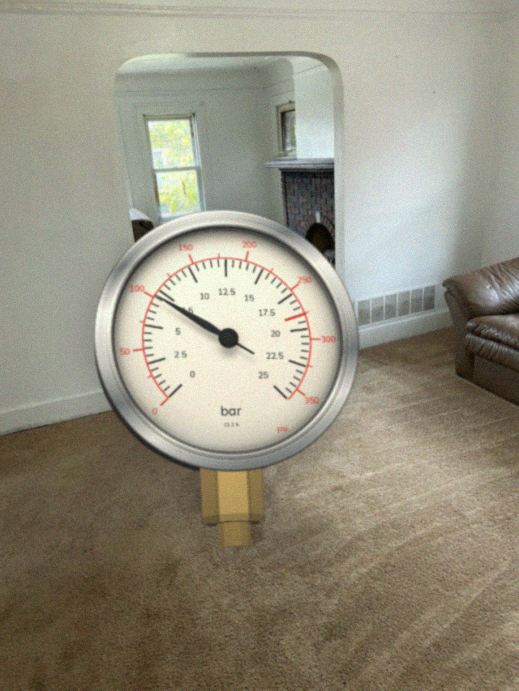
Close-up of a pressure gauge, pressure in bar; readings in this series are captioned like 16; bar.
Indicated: 7; bar
